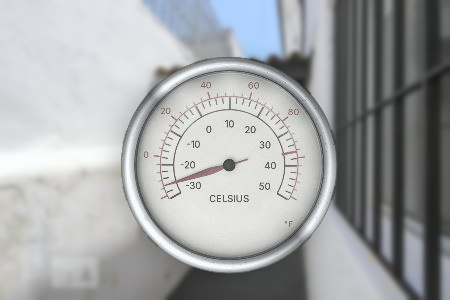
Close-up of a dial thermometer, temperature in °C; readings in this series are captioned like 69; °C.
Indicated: -26; °C
